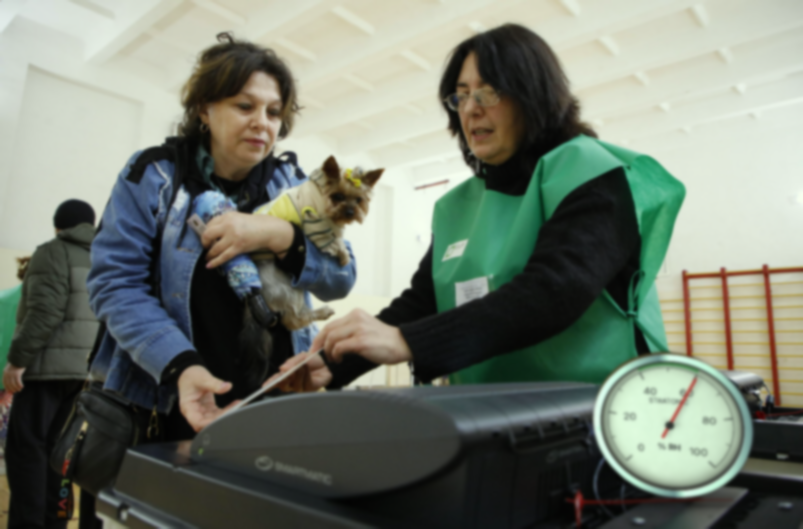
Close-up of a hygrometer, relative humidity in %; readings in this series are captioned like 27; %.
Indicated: 60; %
